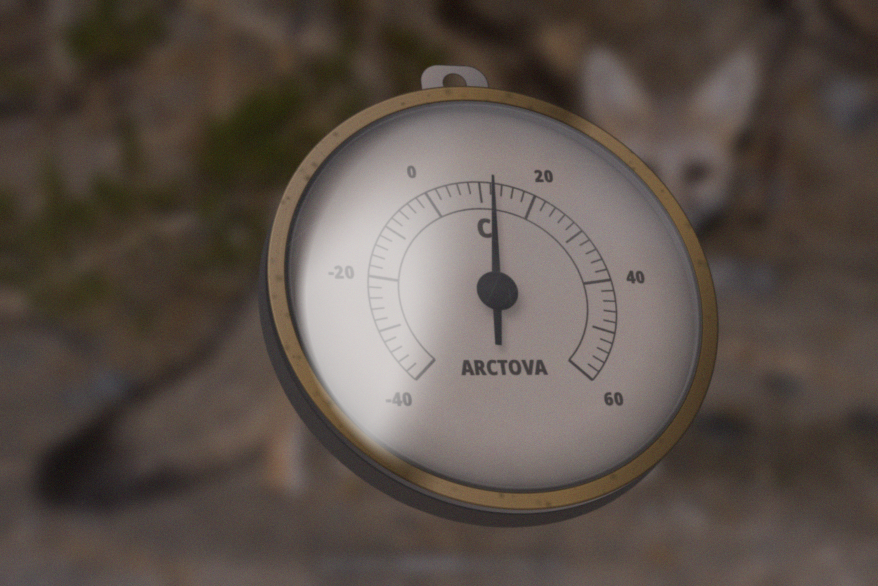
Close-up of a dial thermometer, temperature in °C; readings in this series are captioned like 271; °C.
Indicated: 12; °C
